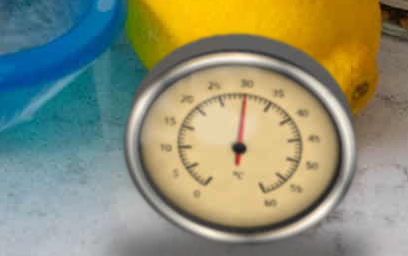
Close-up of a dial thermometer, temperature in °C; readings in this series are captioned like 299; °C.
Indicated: 30; °C
